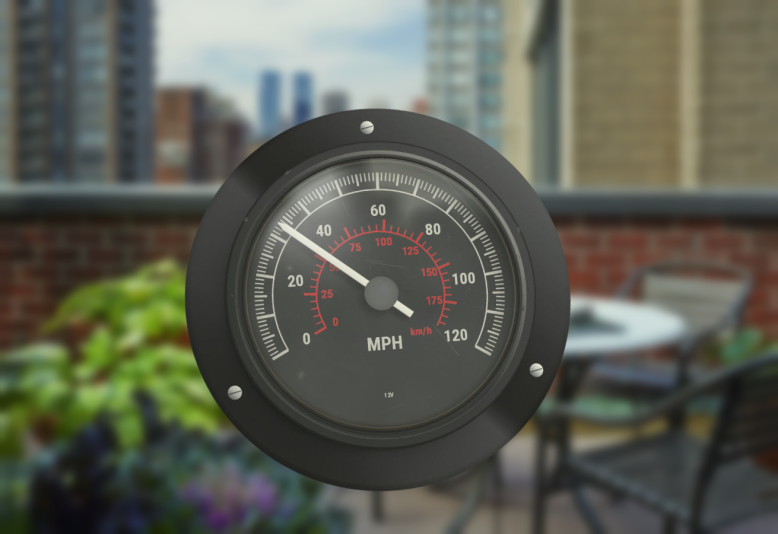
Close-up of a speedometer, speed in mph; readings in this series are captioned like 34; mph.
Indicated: 33; mph
